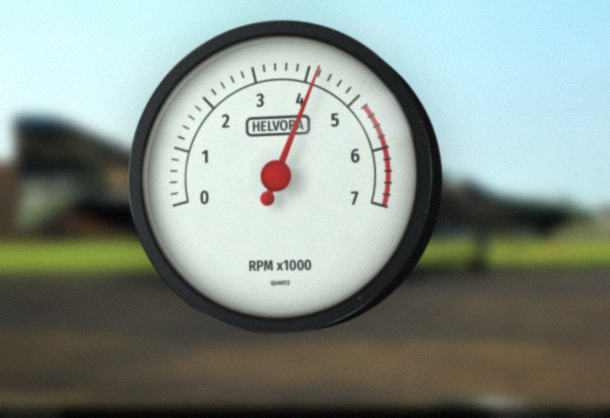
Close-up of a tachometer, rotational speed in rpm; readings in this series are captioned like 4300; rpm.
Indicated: 4200; rpm
